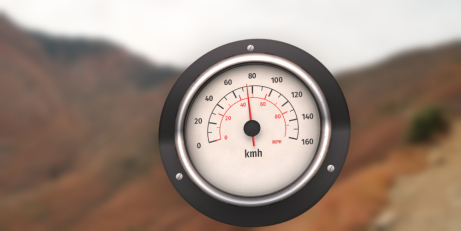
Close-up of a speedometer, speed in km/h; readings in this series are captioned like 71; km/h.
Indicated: 75; km/h
